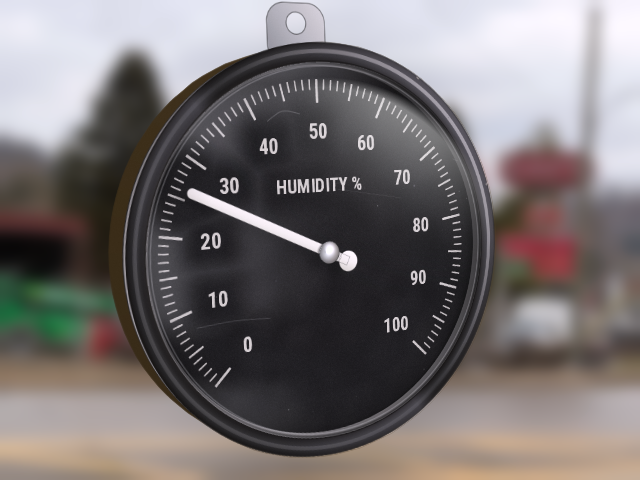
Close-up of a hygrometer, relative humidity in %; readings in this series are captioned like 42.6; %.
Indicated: 26; %
